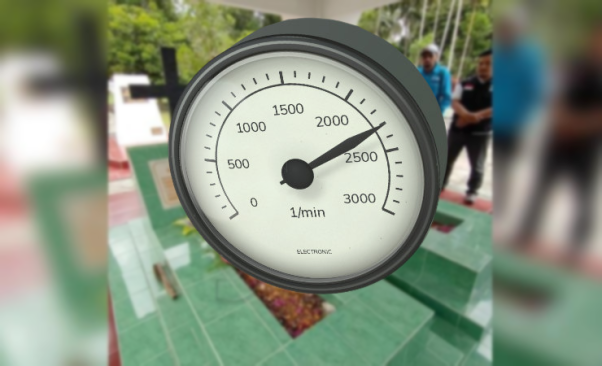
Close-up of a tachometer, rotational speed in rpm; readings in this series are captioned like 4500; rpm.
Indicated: 2300; rpm
